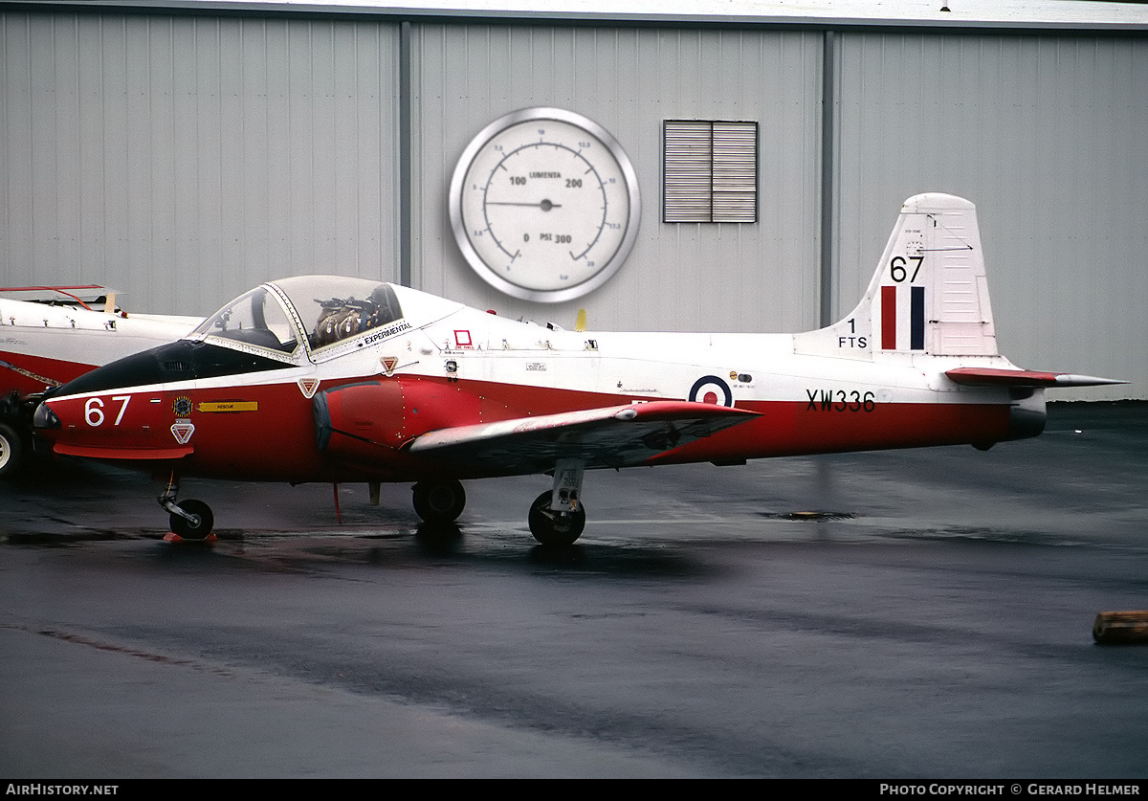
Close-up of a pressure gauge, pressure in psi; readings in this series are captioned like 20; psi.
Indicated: 60; psi
